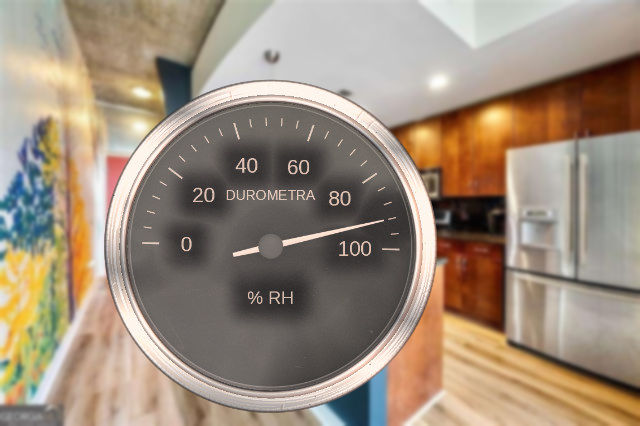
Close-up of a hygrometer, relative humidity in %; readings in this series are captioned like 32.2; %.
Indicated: 92; %
